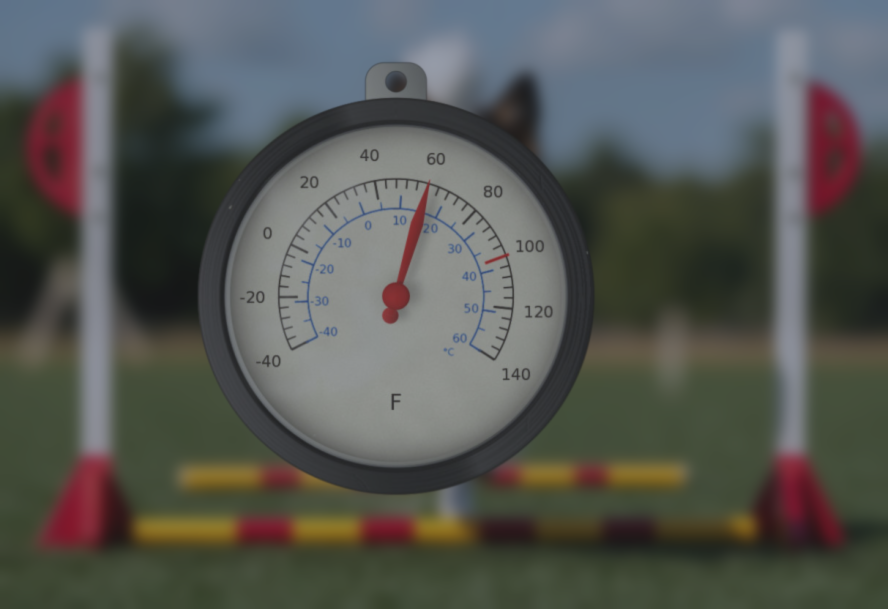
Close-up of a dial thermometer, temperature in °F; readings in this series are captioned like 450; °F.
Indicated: 60; °F
